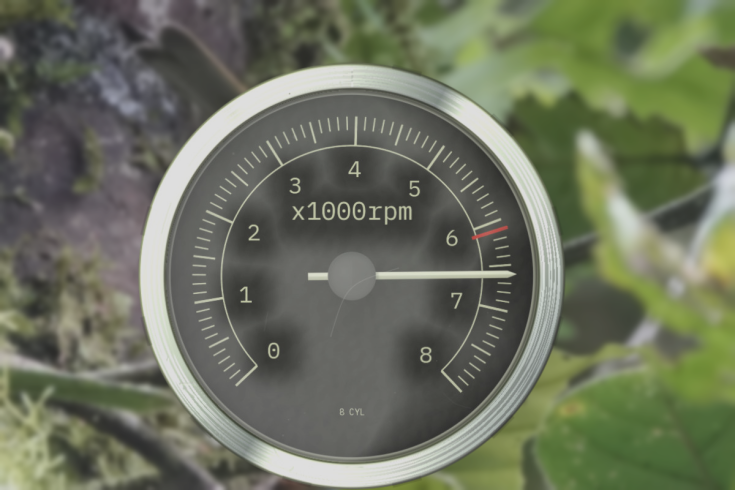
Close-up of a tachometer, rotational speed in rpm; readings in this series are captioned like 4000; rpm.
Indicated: 6600; rpm
